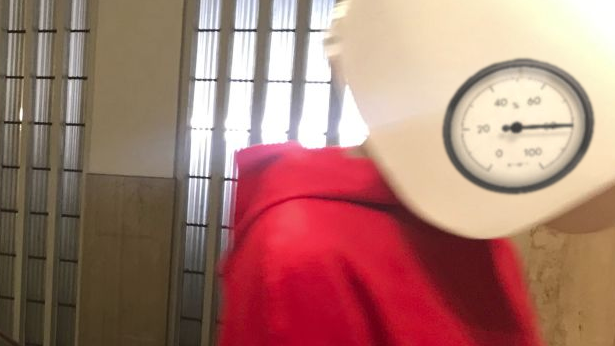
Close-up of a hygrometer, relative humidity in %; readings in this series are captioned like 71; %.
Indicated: 80; %
